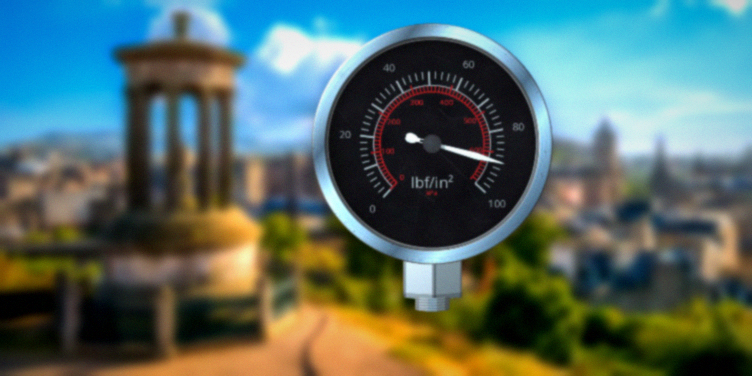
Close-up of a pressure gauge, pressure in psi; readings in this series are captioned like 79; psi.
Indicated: 90; psi
